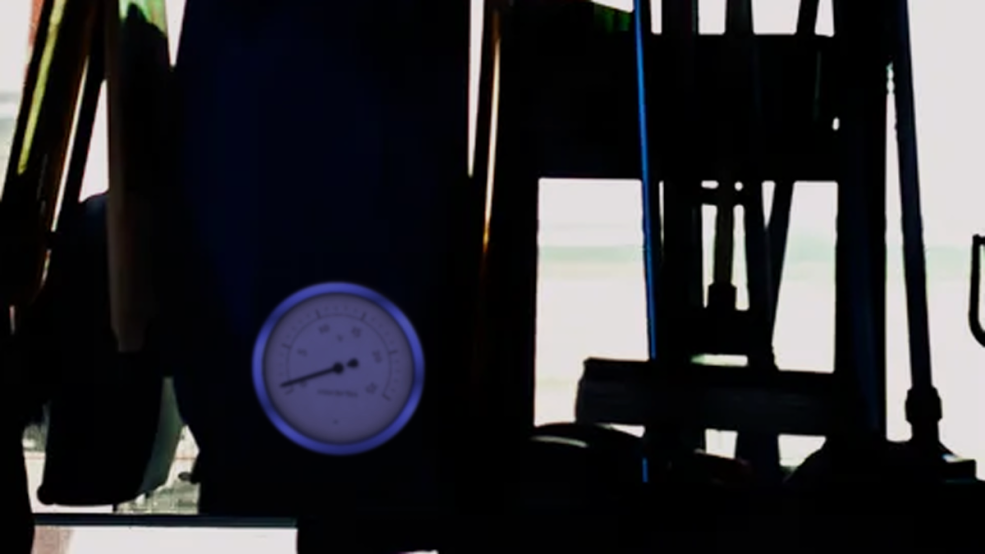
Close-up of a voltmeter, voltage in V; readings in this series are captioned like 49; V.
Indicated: 1; V
